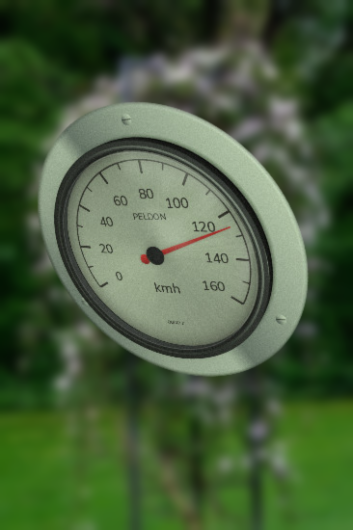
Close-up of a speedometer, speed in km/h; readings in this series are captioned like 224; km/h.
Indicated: 125; km/h
